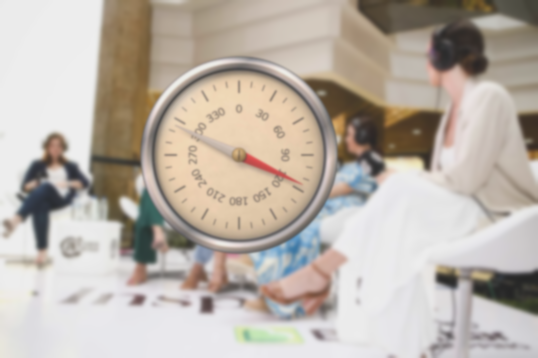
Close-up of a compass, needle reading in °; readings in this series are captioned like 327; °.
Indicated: 115; °
